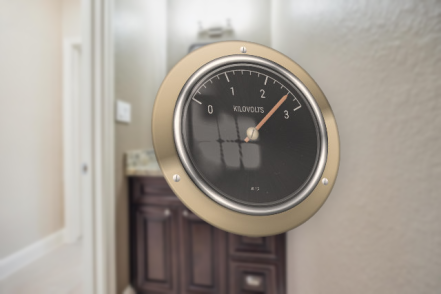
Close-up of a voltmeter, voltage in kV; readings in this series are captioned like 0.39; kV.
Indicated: 2.6; kV
